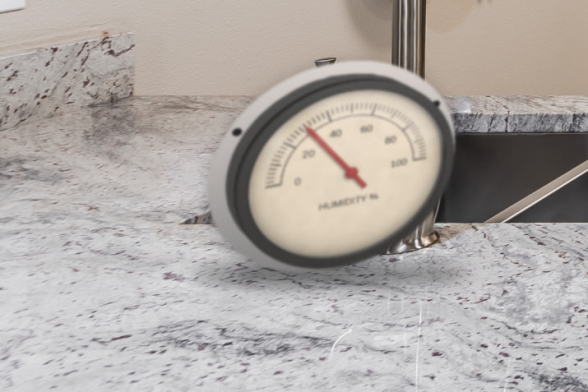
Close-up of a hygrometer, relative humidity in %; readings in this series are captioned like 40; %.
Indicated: 30; %
